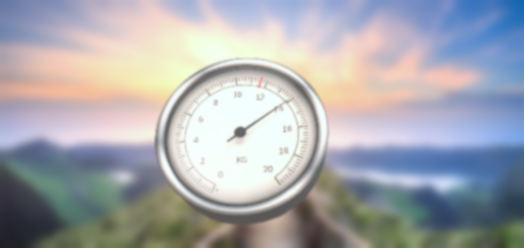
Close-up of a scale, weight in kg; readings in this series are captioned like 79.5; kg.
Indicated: 14; kg
